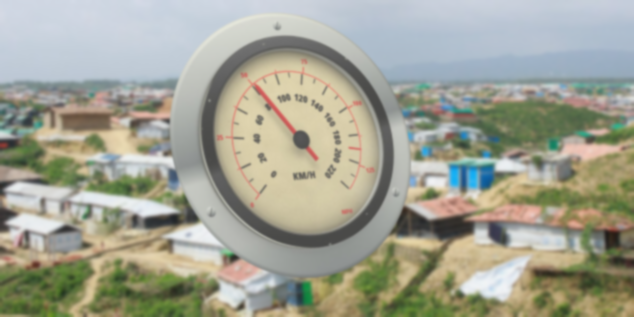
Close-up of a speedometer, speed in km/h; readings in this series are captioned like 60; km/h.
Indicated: 80; km/h
